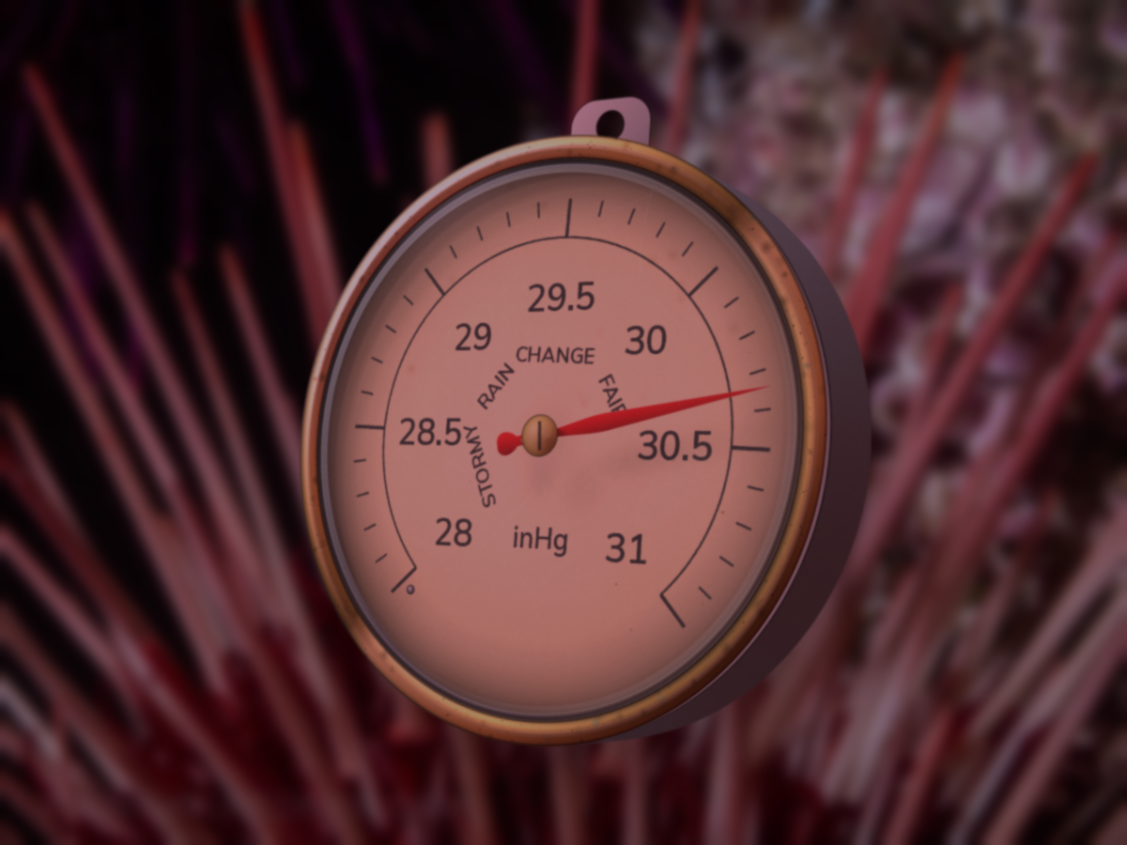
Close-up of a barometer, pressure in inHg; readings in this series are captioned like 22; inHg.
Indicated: 30.35; inHg
